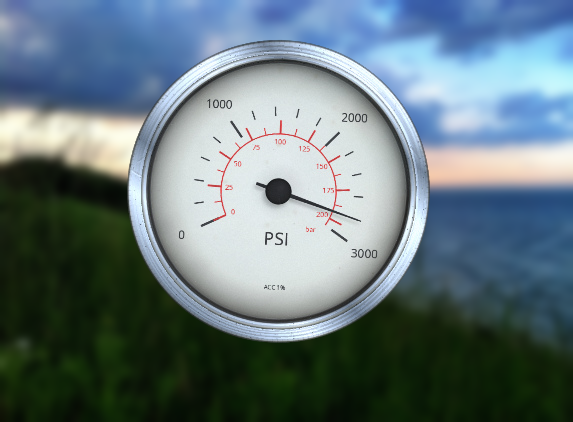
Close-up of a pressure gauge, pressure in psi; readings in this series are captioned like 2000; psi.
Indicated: 2800; psi
